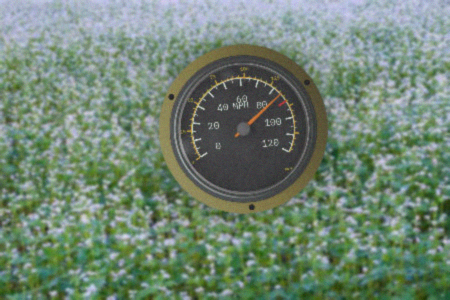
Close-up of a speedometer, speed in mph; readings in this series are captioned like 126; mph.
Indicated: 85; mph
